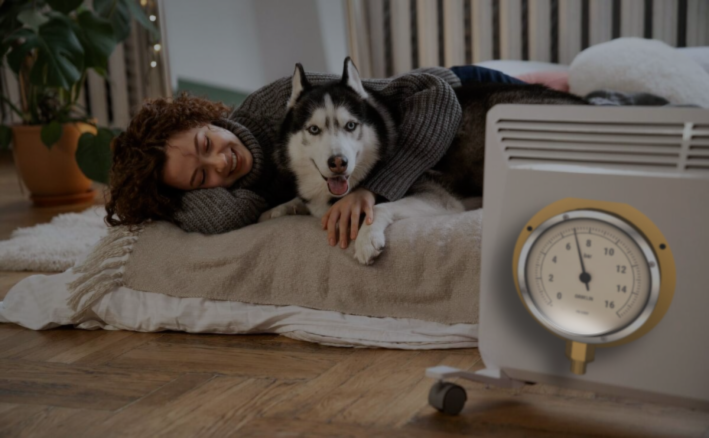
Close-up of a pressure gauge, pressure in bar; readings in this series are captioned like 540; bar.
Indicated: 7; bar
